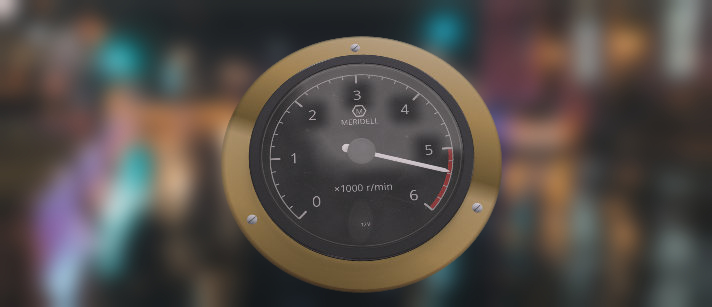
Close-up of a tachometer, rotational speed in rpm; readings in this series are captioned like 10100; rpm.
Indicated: 5400; rpm
